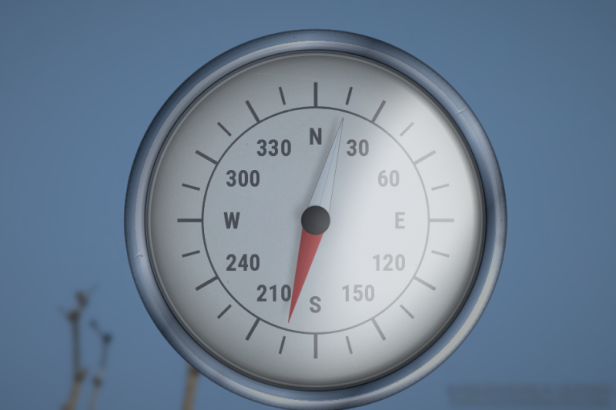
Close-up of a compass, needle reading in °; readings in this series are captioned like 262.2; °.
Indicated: 195; °
